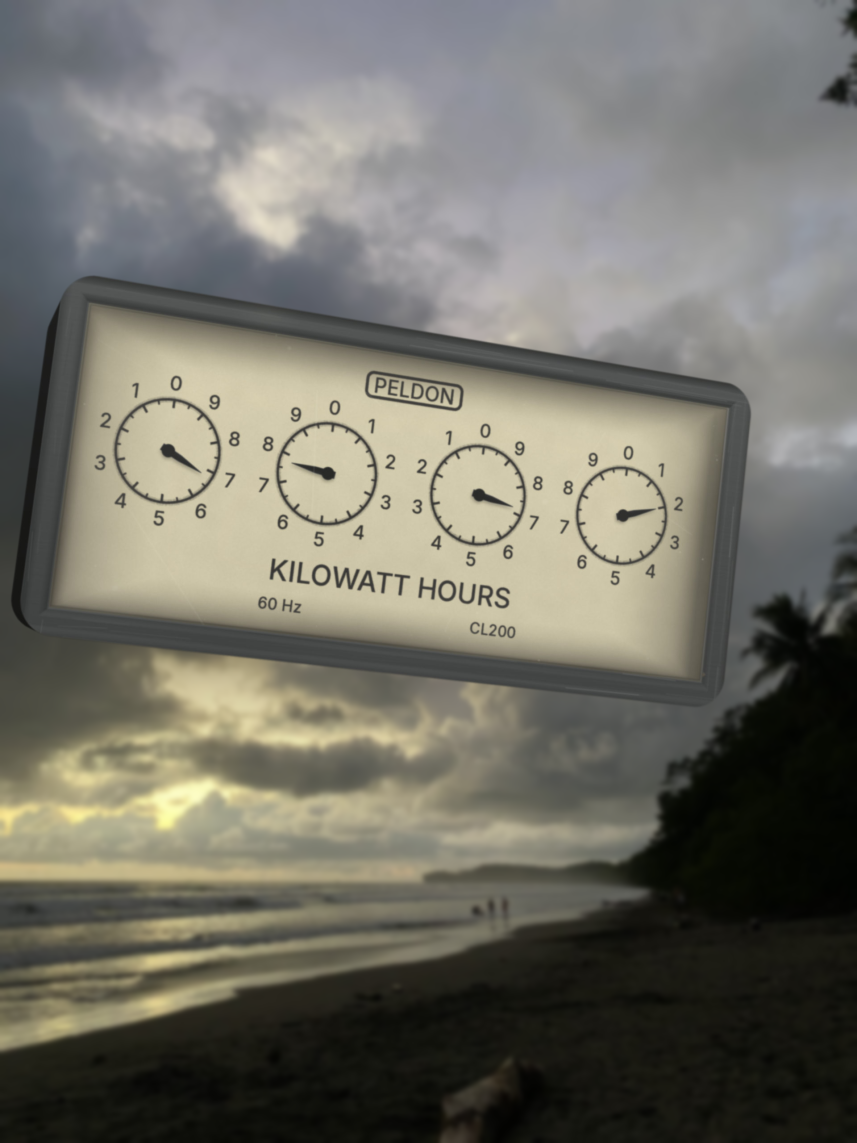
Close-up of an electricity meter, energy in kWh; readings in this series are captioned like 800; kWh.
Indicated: 6772; kWh
